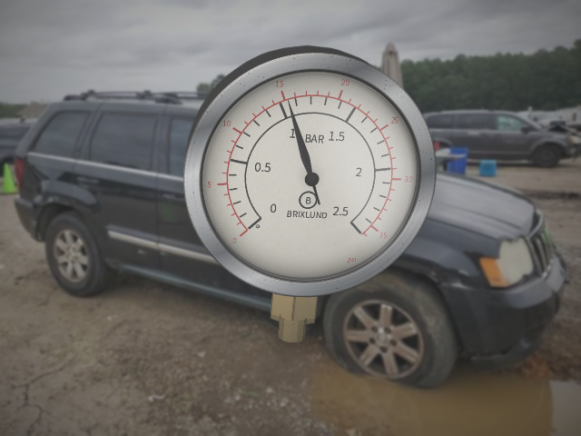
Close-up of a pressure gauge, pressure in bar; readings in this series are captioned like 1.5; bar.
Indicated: 1.05; bar
